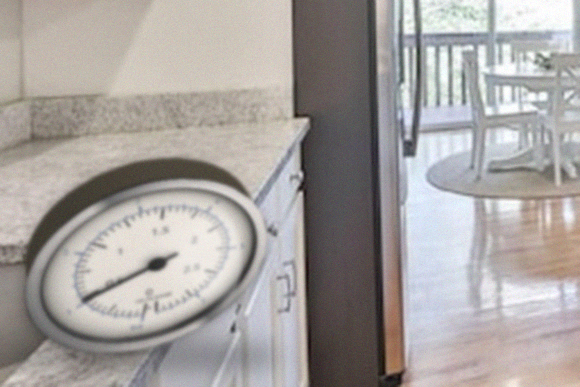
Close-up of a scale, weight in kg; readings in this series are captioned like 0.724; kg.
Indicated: 0.5; kg
